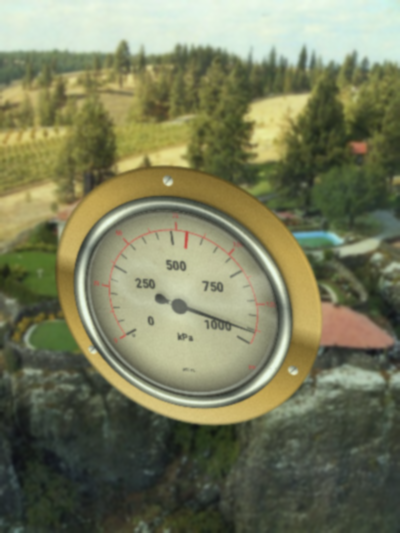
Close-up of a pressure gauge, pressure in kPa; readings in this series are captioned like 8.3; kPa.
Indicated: 950; kPa
